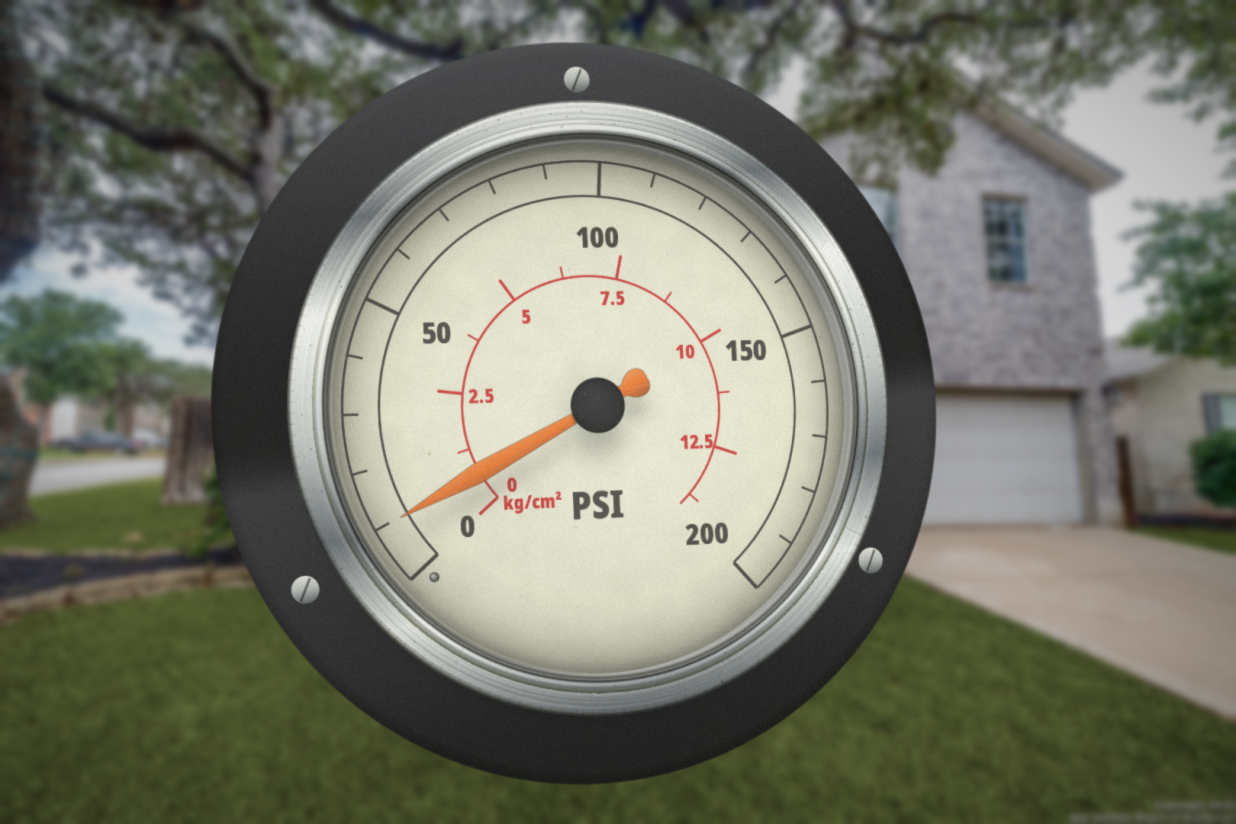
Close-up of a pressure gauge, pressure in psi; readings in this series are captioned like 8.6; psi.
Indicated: 10; psi
